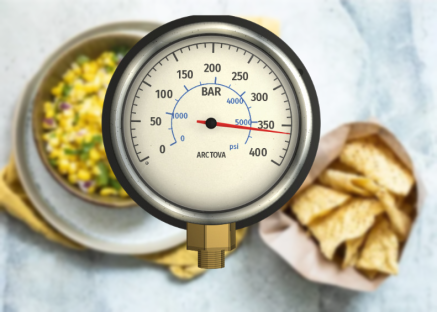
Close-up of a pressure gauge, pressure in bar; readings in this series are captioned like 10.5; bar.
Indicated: 360; bar
